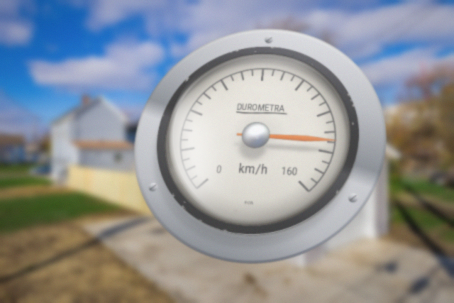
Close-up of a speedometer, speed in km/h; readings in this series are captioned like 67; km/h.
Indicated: 135; km/h
